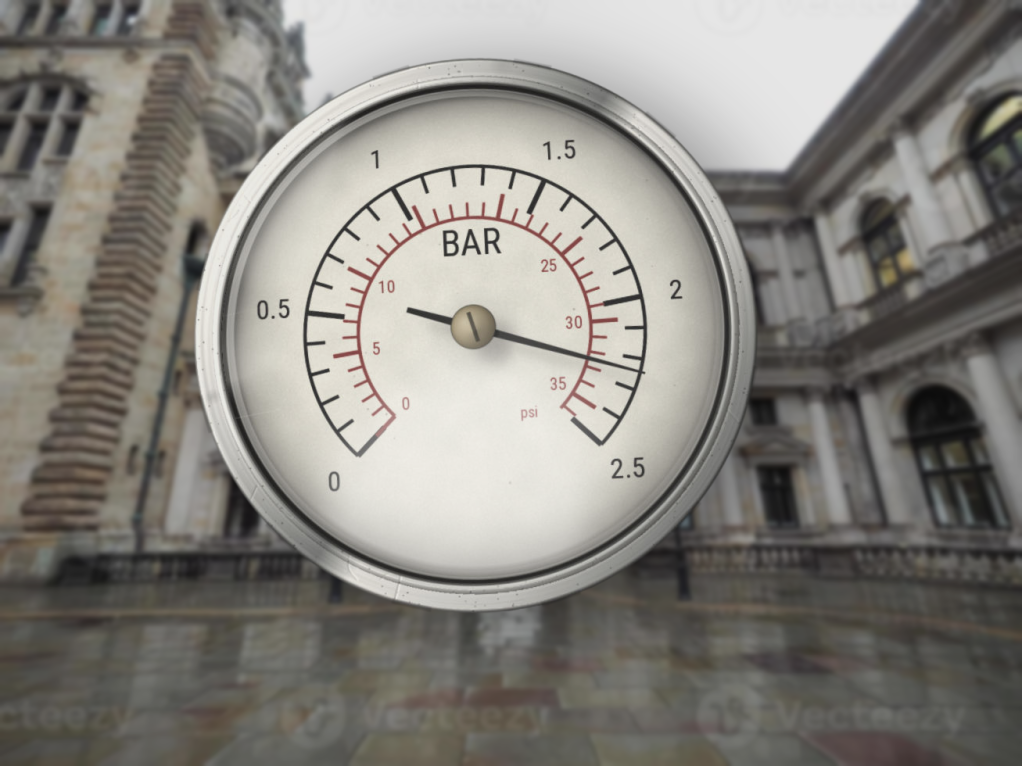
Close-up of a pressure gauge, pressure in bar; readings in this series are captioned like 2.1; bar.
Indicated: 2.25; bar
